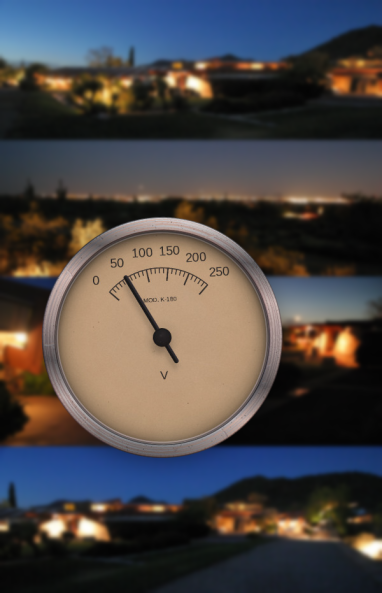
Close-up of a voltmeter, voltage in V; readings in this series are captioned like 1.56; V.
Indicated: 50; V
